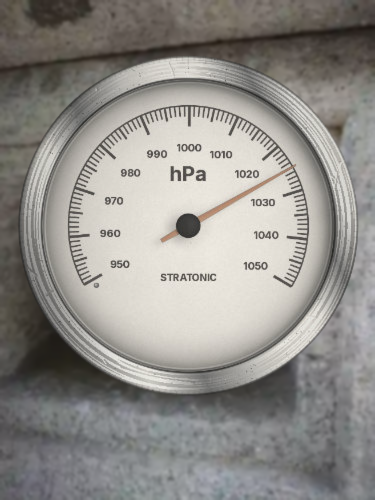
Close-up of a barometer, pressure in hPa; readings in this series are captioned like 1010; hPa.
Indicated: 1025; hPa
